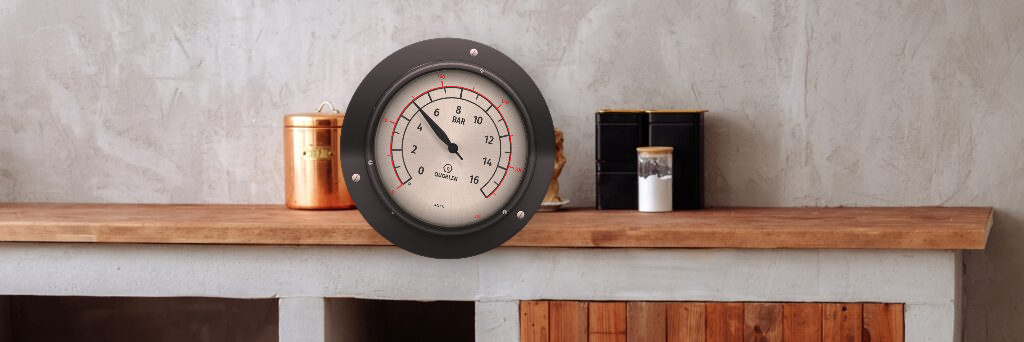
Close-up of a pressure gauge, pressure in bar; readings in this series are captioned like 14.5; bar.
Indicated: 5; bar
